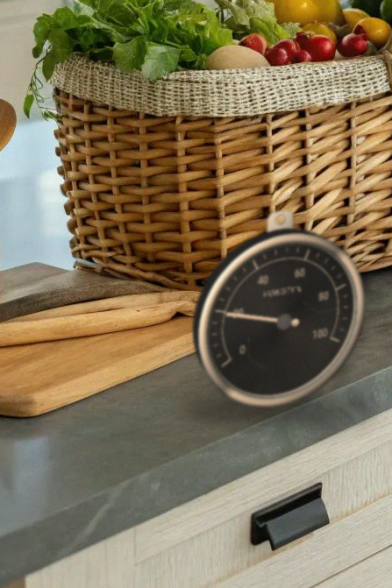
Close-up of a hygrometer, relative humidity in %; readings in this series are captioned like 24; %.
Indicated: 20; %
